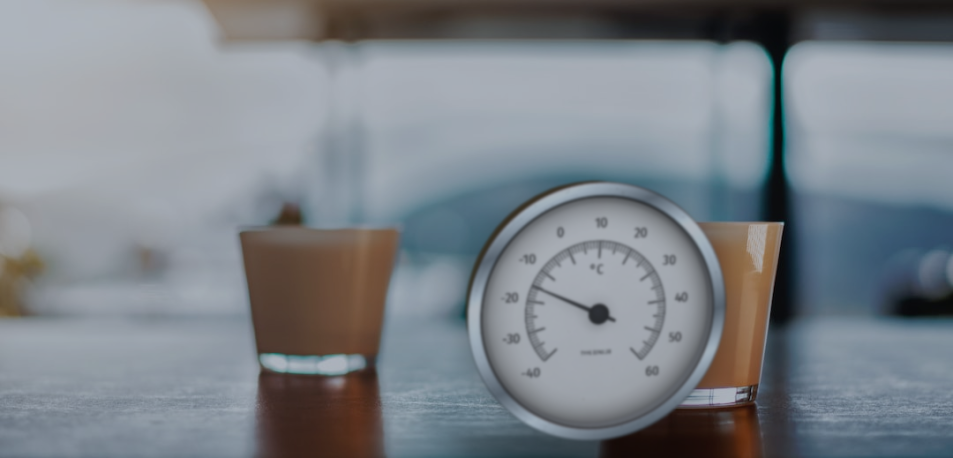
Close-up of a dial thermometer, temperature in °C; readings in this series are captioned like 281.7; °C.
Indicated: -15; °C
